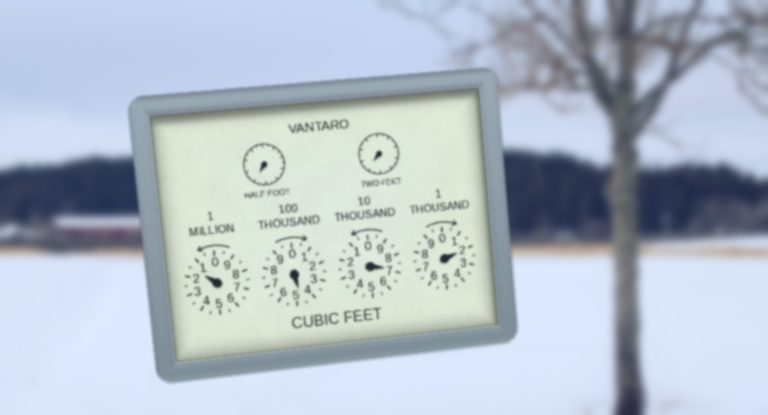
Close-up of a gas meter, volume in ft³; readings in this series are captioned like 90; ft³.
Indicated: 147200; ft³
